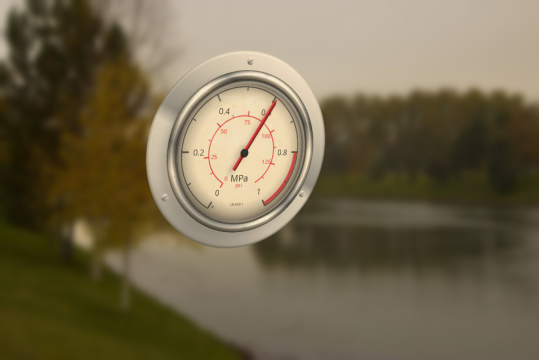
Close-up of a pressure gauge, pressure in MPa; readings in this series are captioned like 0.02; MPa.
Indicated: 0.6; MPa
